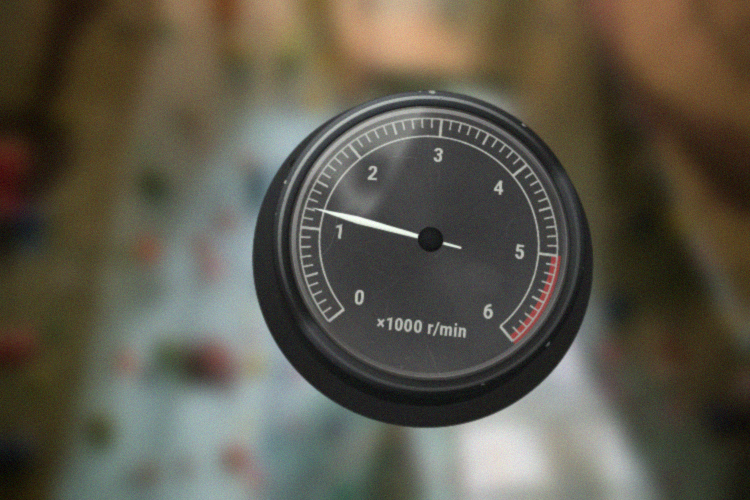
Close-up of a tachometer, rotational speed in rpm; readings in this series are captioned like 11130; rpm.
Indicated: 1200; rpm
